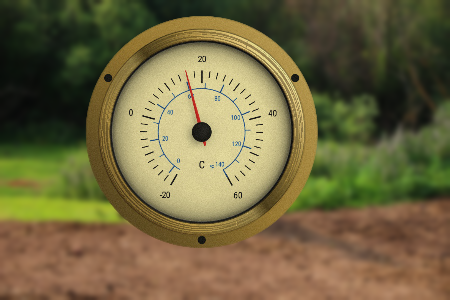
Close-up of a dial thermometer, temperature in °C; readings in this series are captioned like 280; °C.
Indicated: 16; °C
